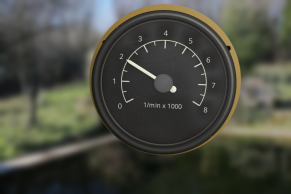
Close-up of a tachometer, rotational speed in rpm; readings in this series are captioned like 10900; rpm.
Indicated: 2000; rpm
